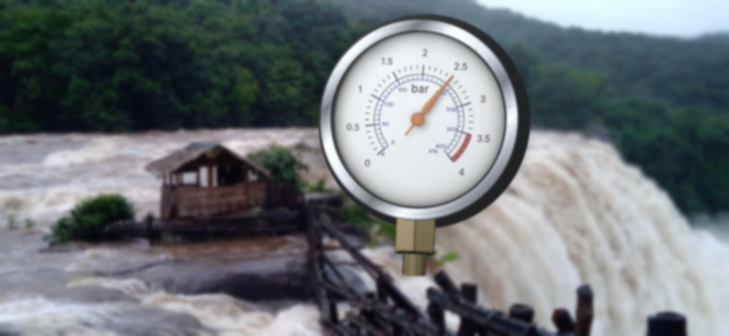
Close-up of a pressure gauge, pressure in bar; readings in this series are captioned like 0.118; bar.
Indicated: 2.5; bar
